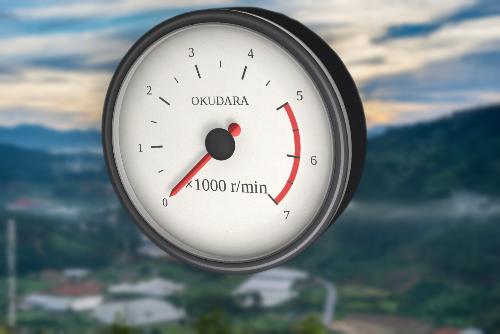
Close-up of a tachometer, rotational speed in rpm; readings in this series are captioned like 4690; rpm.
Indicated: 0; rpm
